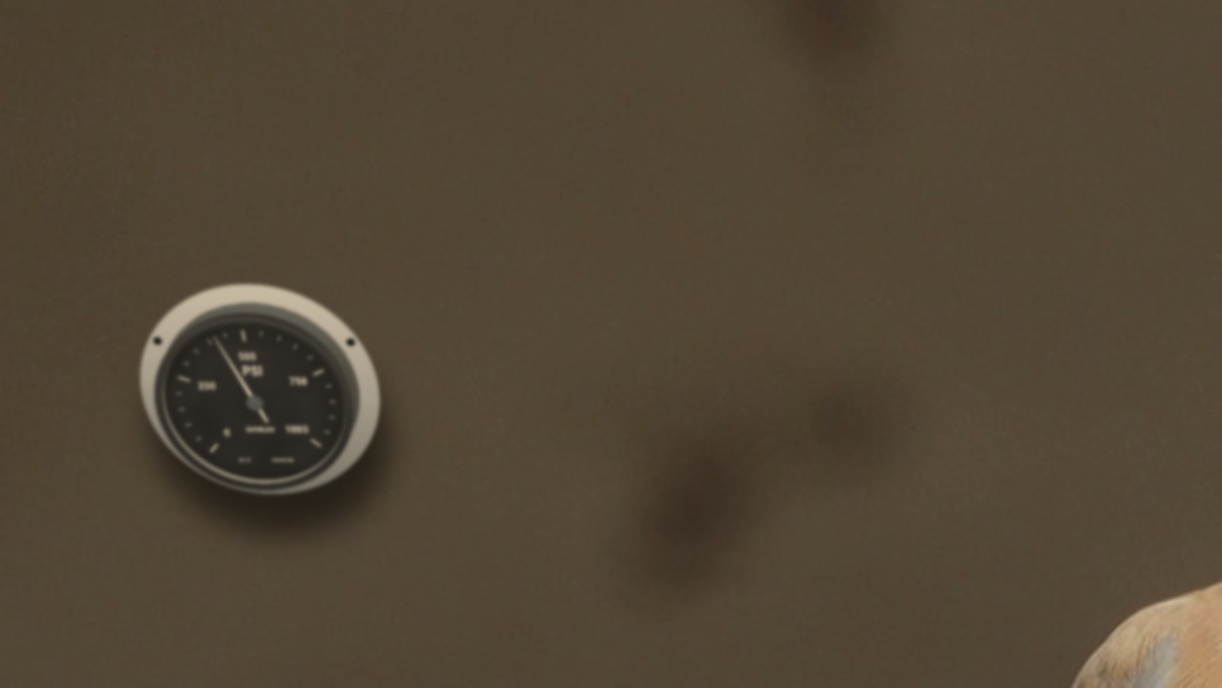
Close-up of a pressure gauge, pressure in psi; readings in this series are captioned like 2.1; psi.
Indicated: 425; psi
